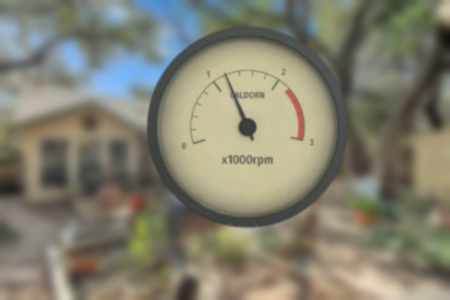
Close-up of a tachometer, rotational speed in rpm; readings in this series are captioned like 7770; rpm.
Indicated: 1200; rpm
